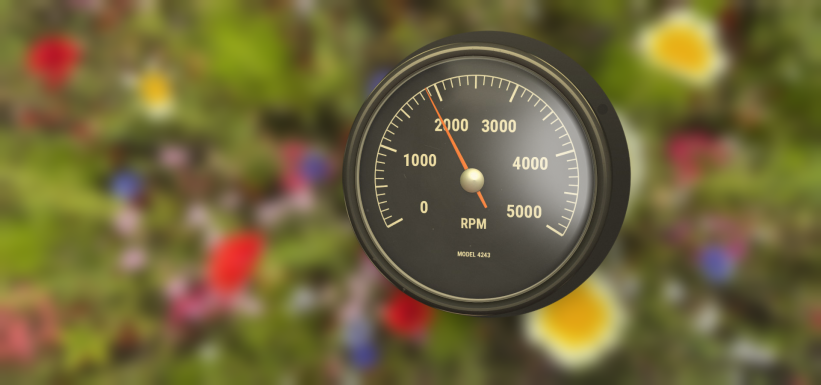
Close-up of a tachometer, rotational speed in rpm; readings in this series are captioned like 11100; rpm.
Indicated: 1900; rpm
